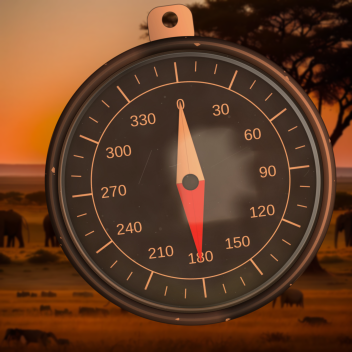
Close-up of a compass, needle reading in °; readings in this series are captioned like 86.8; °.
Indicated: 180; °
